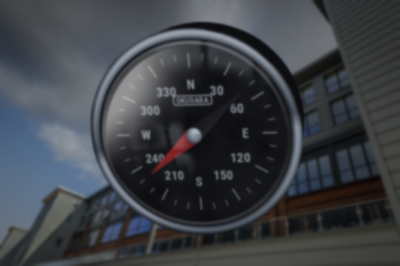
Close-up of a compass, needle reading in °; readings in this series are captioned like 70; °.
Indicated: 230; °
